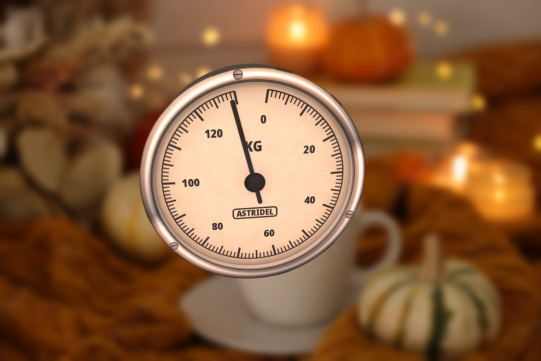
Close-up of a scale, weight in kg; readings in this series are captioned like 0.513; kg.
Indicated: 129; kg
